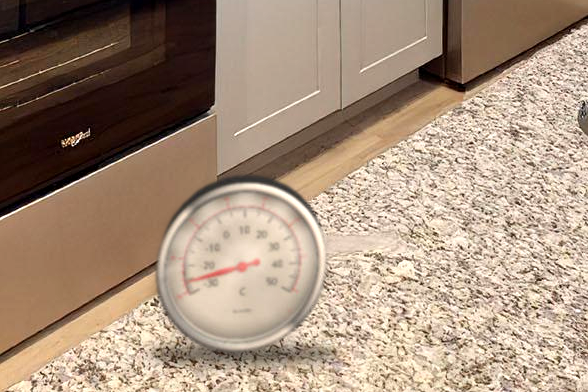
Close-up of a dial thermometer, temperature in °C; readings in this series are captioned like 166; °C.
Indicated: -25; °C
